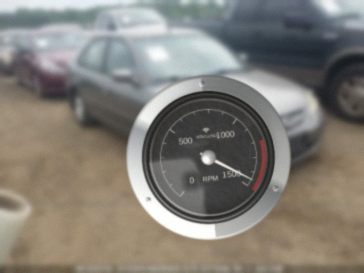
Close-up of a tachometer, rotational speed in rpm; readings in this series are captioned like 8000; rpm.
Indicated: 1450; rpm
